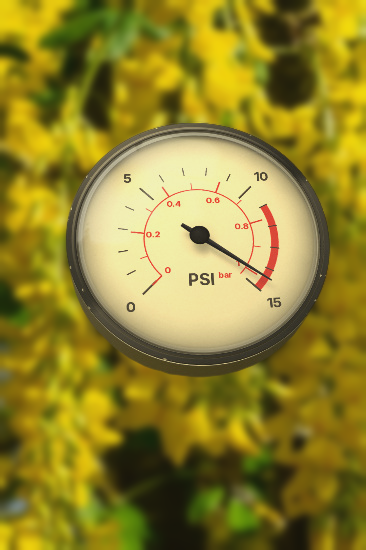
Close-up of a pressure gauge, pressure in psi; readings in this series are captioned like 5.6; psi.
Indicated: 14.5; psi
